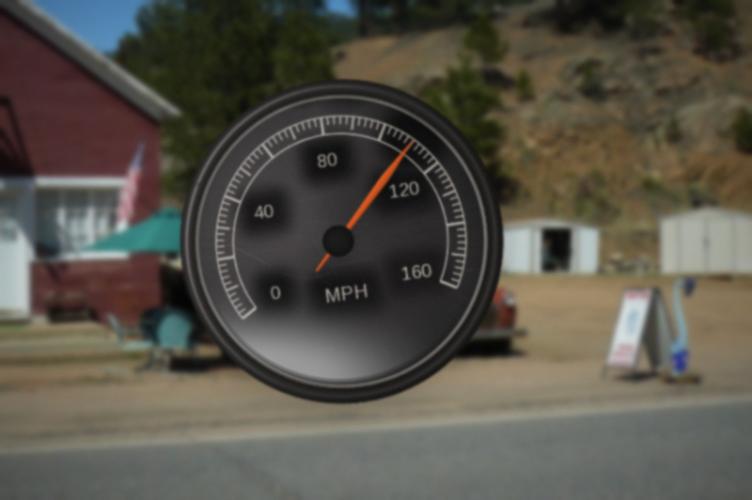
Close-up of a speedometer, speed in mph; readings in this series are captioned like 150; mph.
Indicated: 110; mph
